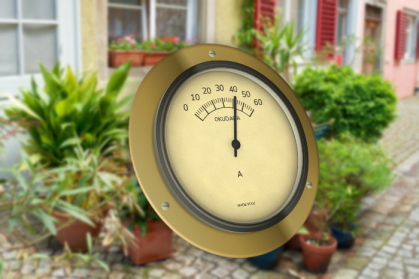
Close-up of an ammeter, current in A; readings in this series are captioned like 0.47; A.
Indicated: 40; A
